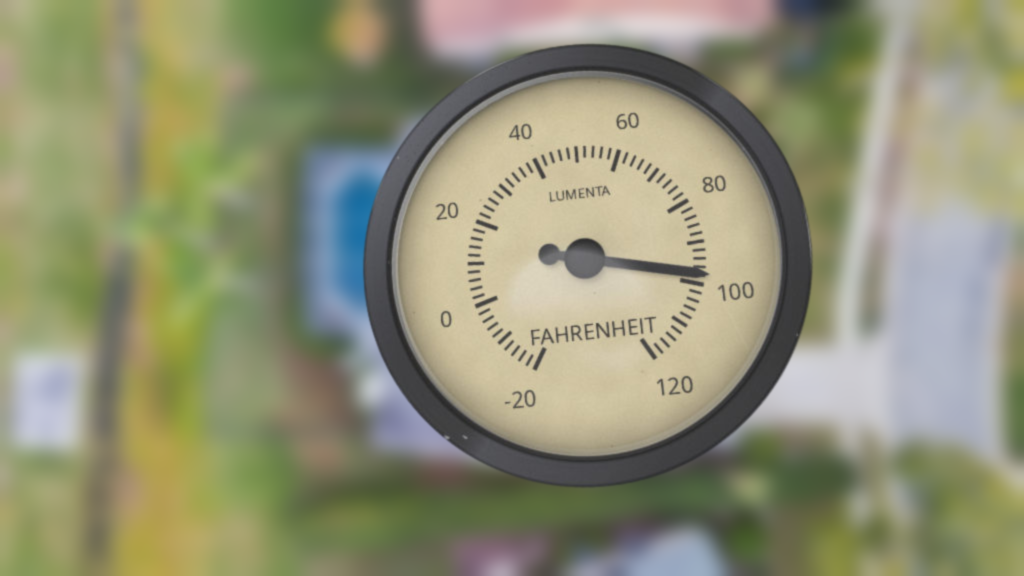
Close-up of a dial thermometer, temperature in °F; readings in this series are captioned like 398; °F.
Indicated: 98; °F
